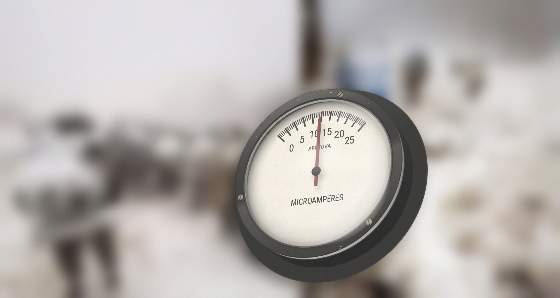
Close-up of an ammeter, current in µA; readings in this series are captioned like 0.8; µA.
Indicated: 12.5; µA
